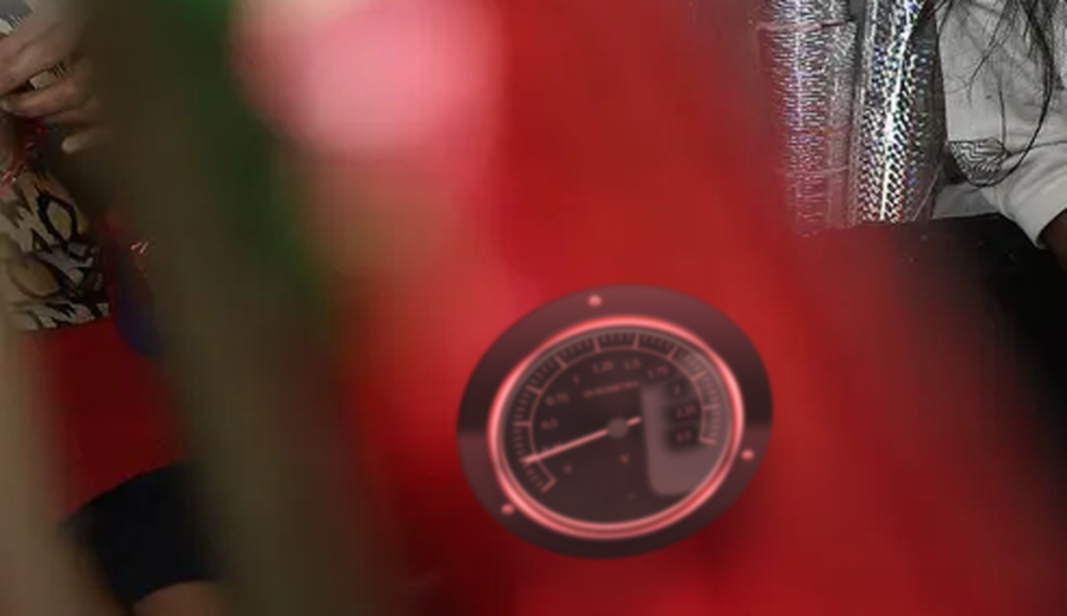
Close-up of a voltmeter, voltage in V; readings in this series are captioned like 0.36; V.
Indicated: 0.25; V
